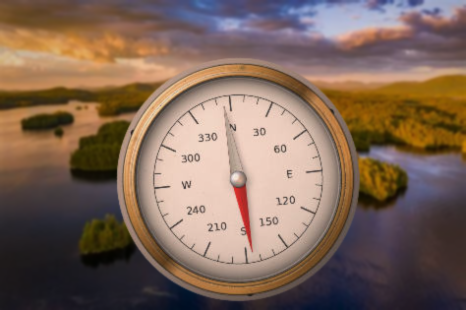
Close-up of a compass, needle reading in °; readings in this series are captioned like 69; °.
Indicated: 175; °
